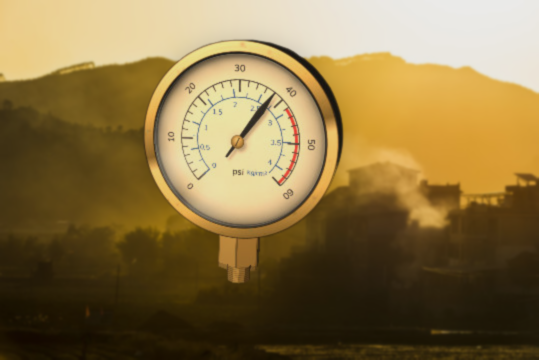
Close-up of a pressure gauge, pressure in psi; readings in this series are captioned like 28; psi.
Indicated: 38; psi
